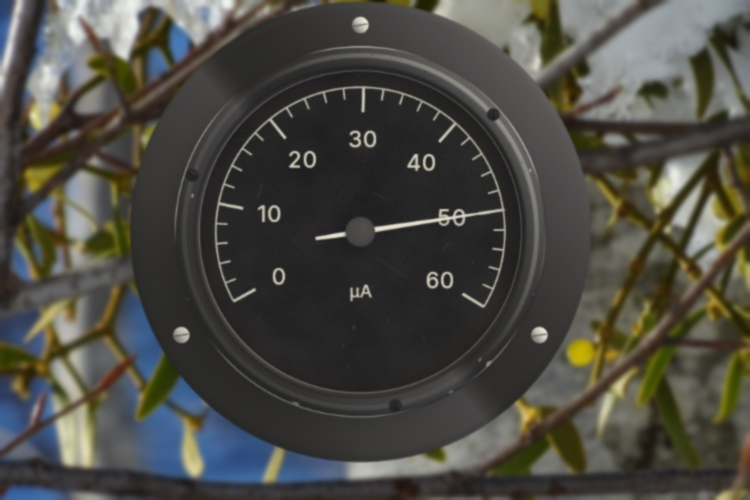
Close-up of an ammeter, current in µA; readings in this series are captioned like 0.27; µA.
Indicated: 50; µA
